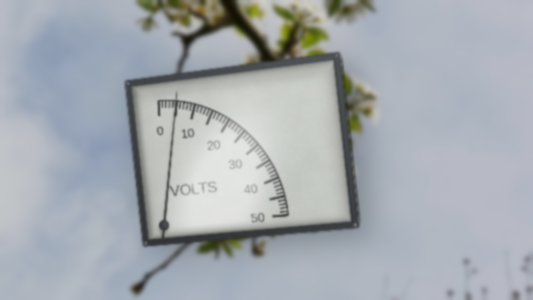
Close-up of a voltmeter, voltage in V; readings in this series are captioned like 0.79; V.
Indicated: 5; V
